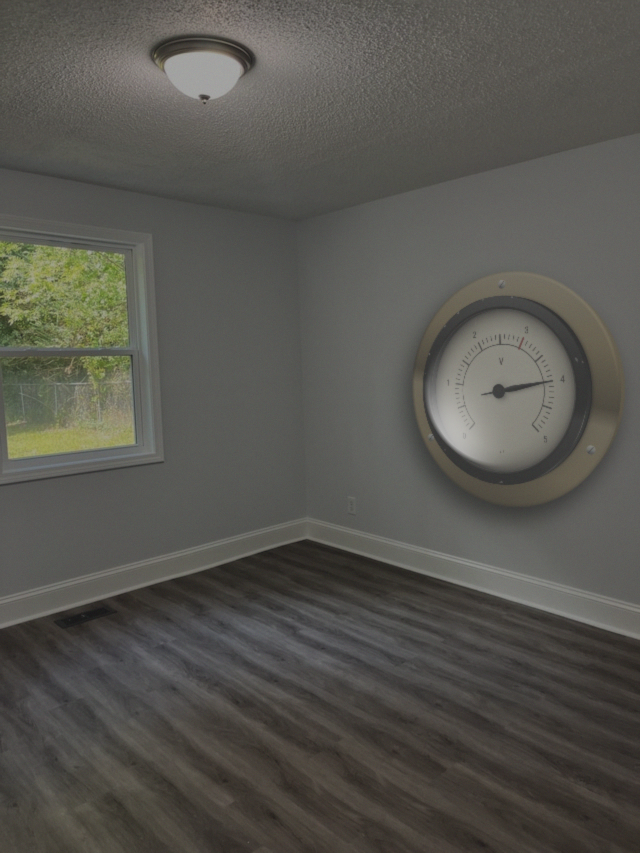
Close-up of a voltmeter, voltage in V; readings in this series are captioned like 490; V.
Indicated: 4; V
